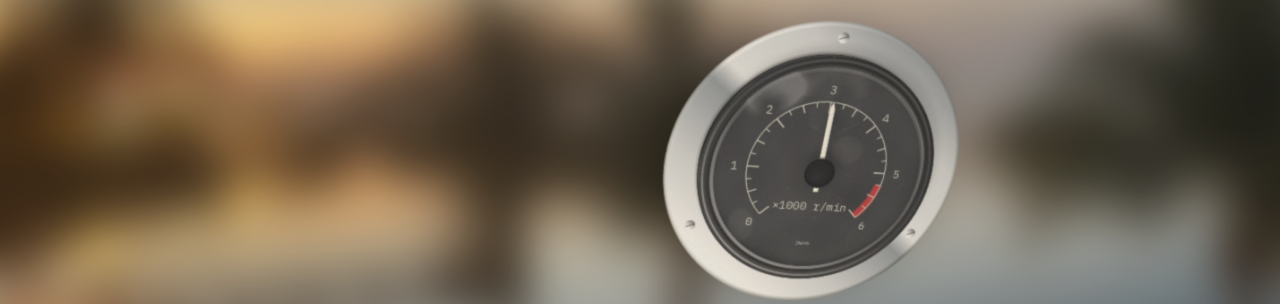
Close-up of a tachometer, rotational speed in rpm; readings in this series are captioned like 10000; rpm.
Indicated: 3000; rpm
